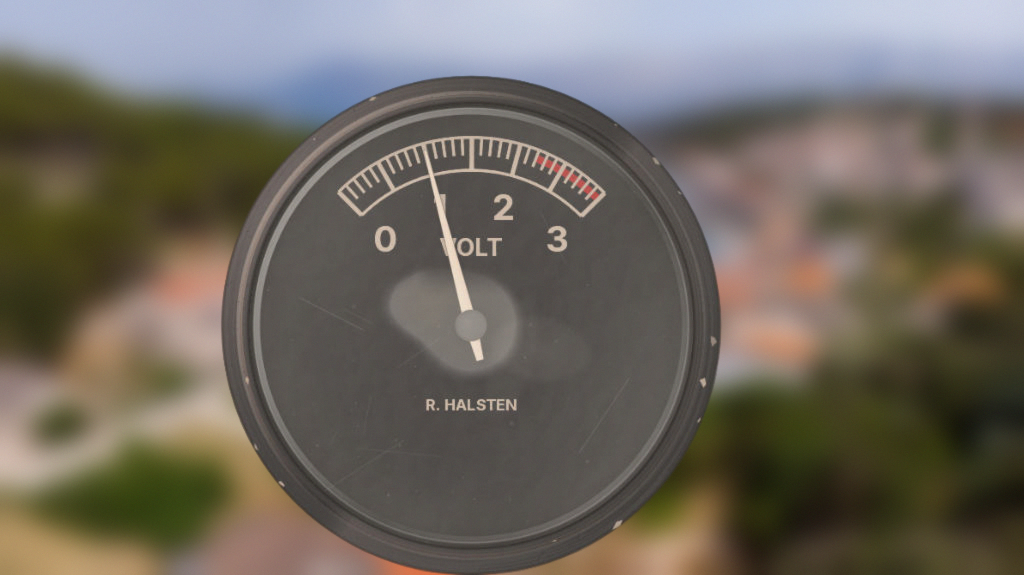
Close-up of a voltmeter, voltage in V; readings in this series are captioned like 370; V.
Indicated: 1; V
